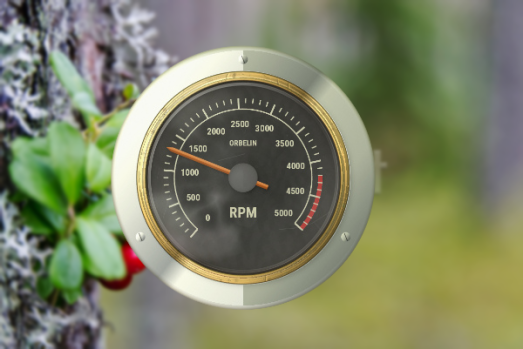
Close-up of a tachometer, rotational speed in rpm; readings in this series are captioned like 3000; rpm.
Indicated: 1300; rpm
